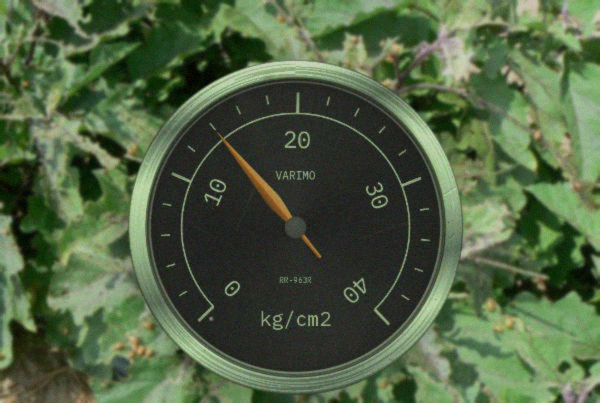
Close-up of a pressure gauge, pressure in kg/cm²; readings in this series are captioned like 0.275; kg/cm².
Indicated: 14; kg/cm²
